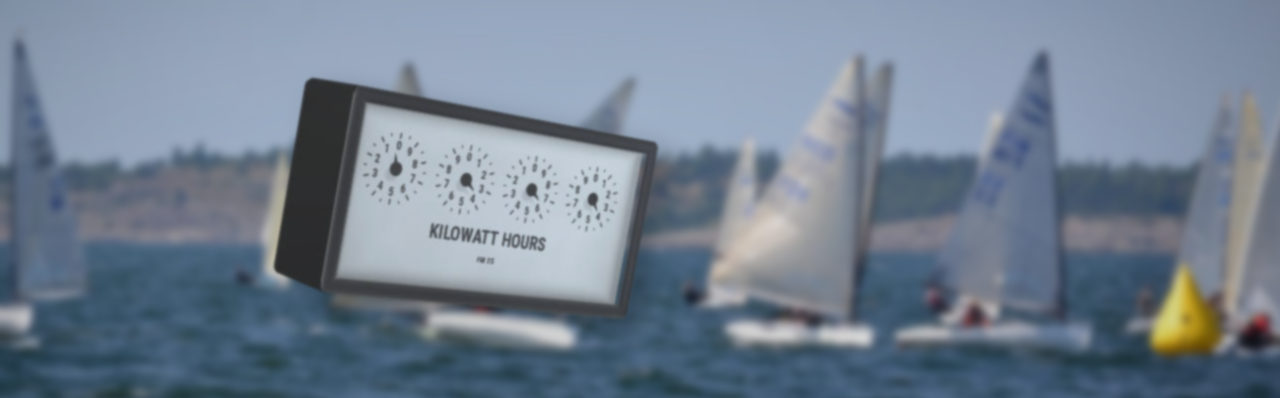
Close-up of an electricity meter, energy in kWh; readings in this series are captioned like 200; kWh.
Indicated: 364; kWh
